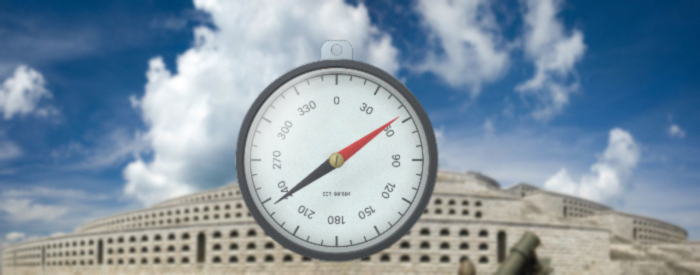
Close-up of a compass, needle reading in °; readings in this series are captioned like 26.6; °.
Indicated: 55; °
